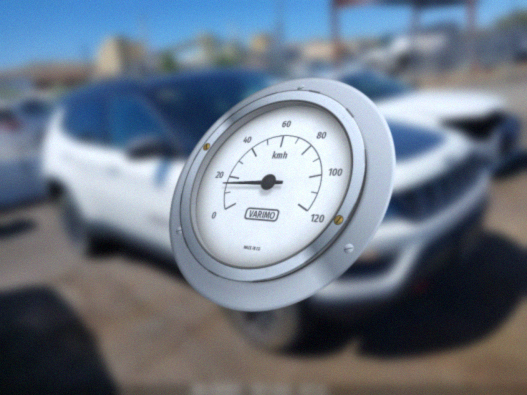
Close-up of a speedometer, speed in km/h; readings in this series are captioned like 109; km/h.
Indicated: 15; km/h
